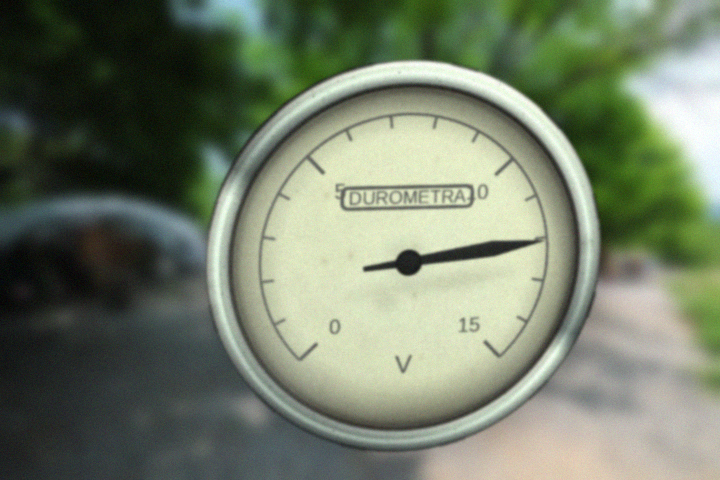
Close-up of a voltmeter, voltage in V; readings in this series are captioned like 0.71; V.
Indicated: 12; V
